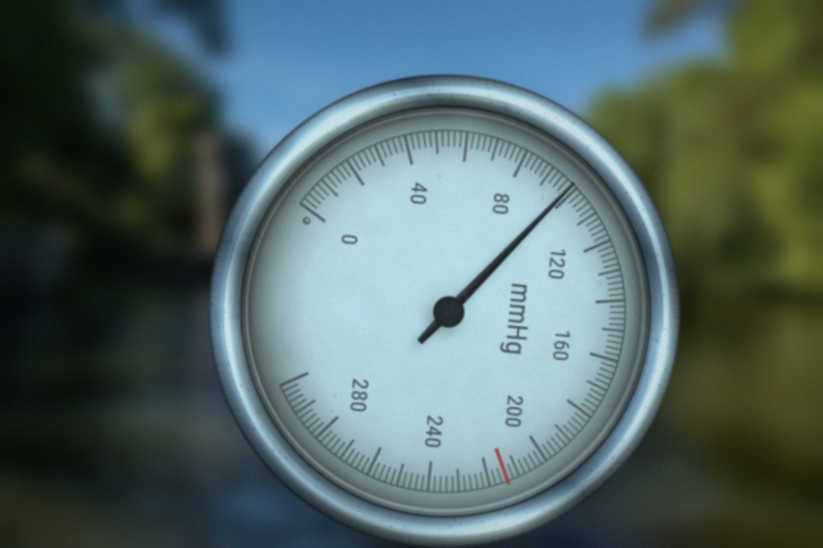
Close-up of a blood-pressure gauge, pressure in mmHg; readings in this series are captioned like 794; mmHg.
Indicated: 98; mmHg
